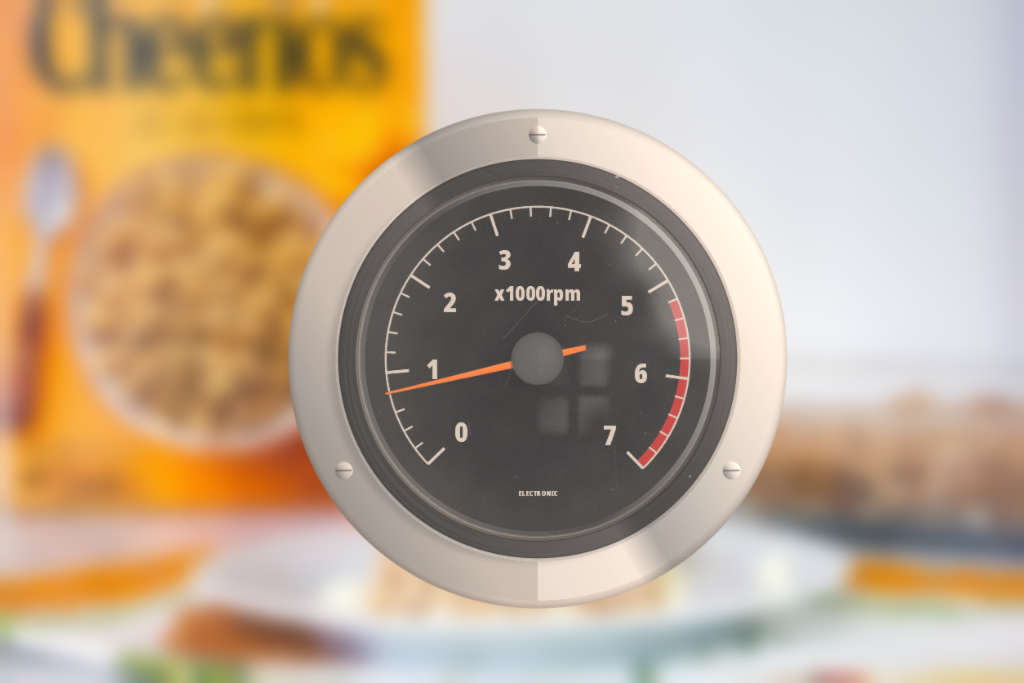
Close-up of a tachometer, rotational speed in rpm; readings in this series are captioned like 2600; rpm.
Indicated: 800; rpm
